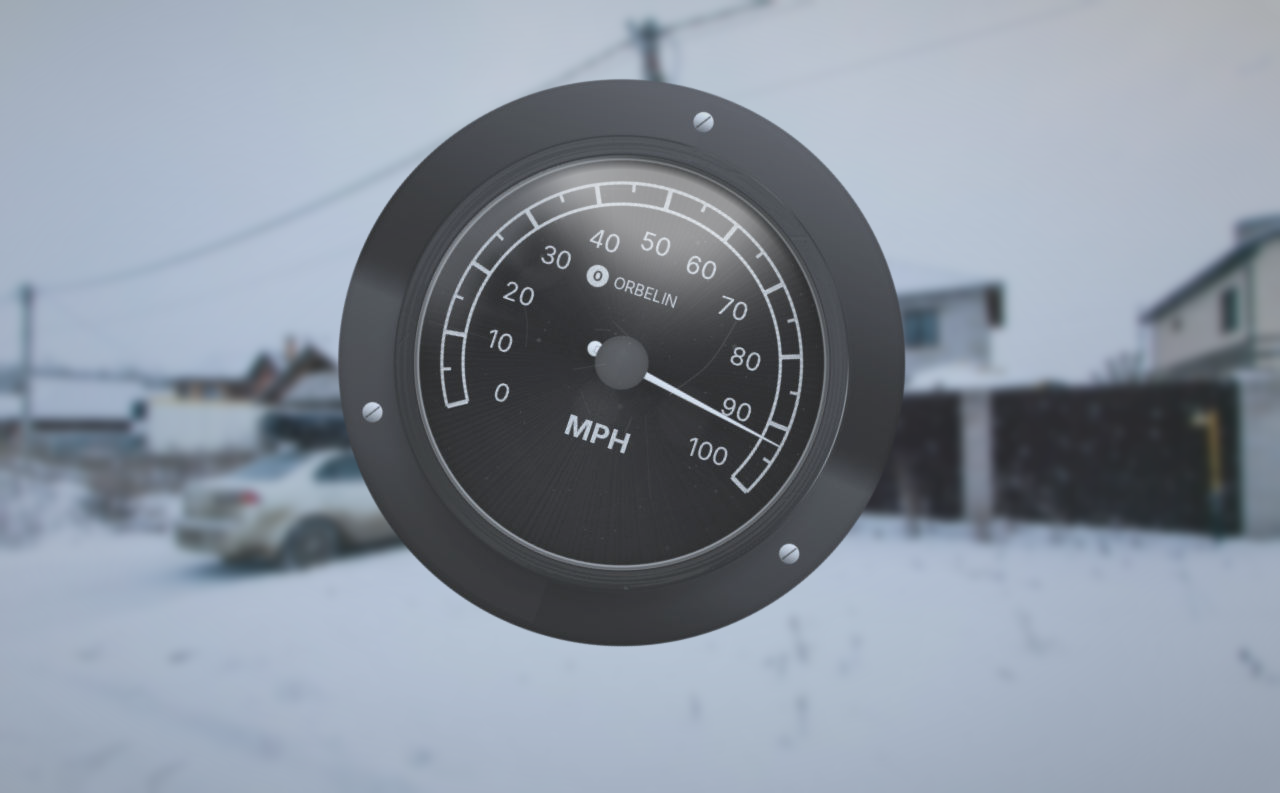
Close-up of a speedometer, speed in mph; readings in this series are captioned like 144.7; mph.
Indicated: 92.5; mph
